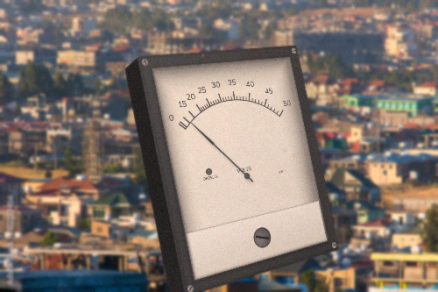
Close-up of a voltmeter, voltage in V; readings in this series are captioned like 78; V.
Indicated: 10; V
